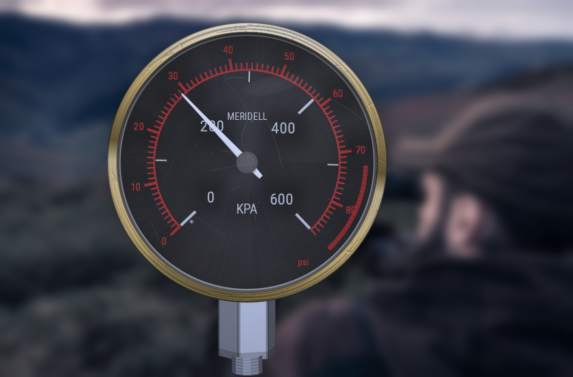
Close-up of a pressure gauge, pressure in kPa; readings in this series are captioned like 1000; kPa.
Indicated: 200; kPa
